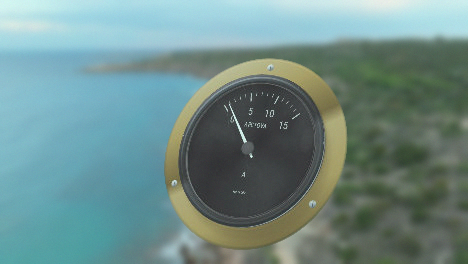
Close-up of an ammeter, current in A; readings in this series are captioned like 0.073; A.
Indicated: 1; A
